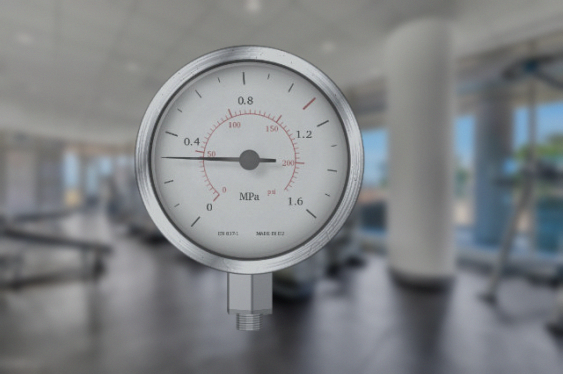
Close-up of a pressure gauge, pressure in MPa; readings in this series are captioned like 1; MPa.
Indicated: 0.3; MPa
